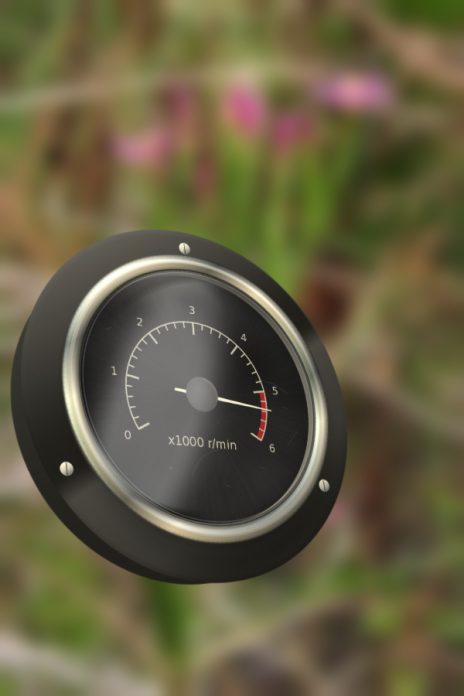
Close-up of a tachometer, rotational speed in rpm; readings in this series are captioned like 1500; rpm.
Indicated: 5400; rpm
